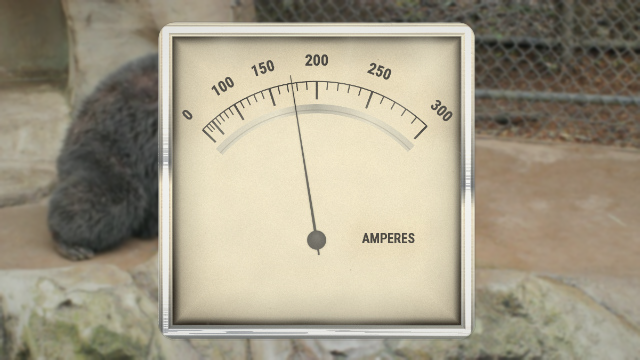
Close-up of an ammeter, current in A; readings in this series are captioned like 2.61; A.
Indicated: 175; A
